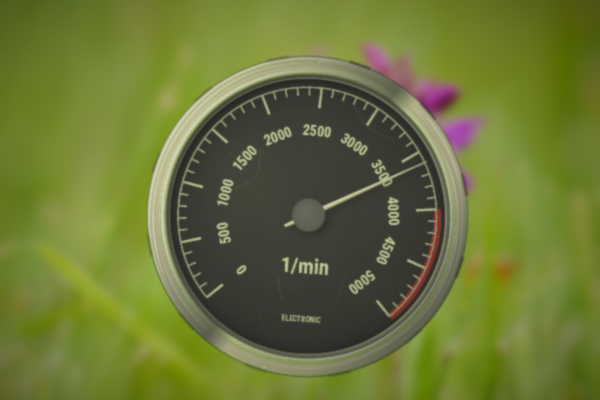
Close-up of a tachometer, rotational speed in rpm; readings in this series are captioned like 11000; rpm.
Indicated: 3600; rpm
